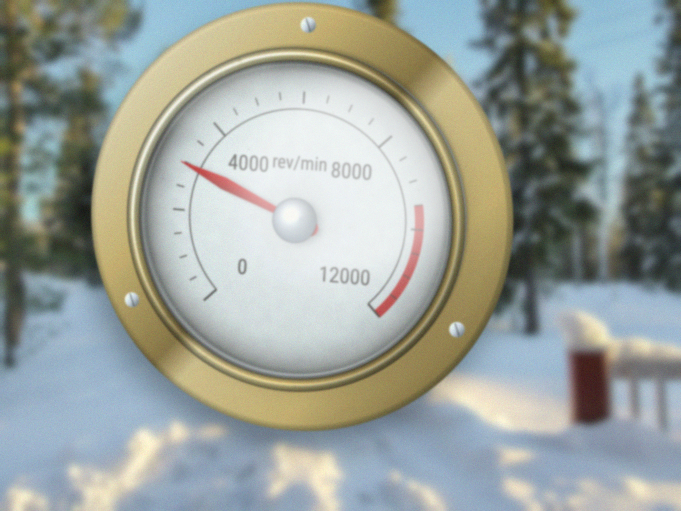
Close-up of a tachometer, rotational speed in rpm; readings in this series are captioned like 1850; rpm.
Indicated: 3000; rpm
